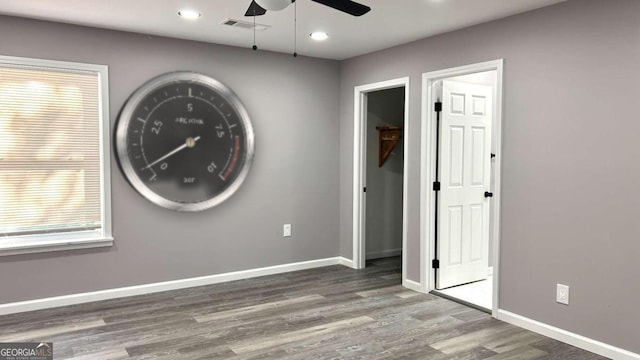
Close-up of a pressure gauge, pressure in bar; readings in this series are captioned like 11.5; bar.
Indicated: 0.5; bar
